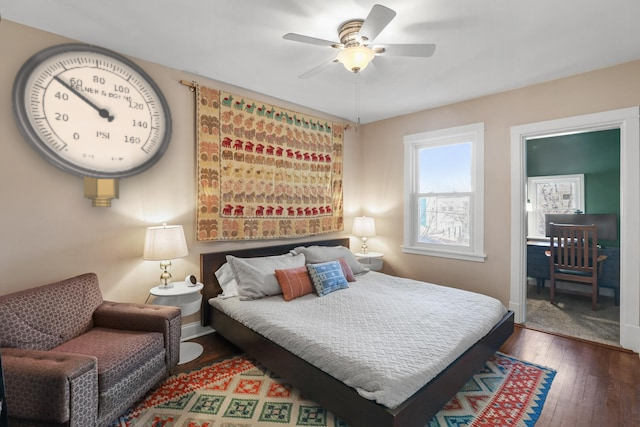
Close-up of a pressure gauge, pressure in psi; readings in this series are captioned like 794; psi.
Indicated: 50; psi
